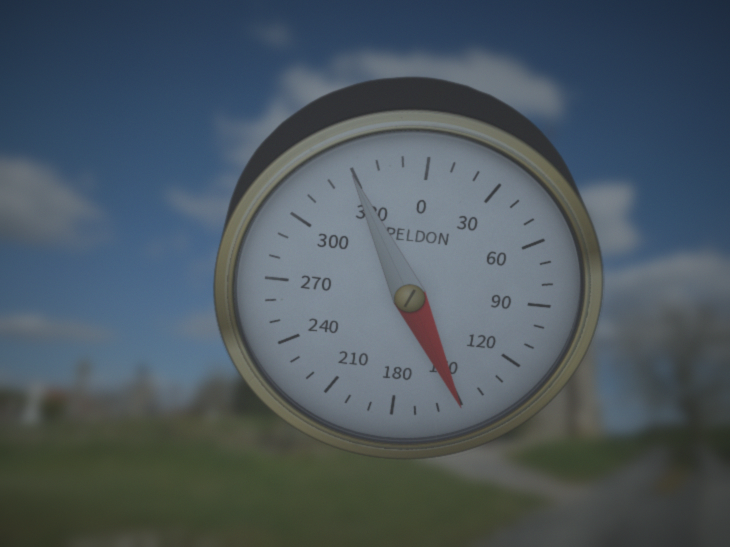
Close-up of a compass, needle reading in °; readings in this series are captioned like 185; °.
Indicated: 150; °
